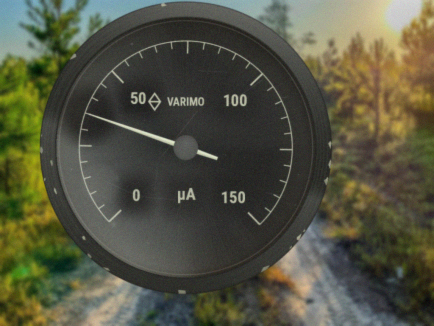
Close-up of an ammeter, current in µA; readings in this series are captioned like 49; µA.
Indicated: 35; µA
